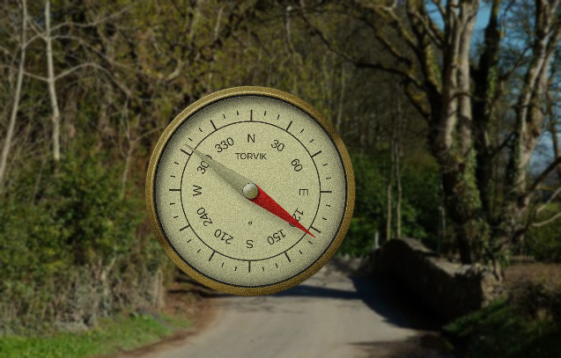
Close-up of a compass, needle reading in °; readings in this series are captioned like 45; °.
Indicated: 125; °
